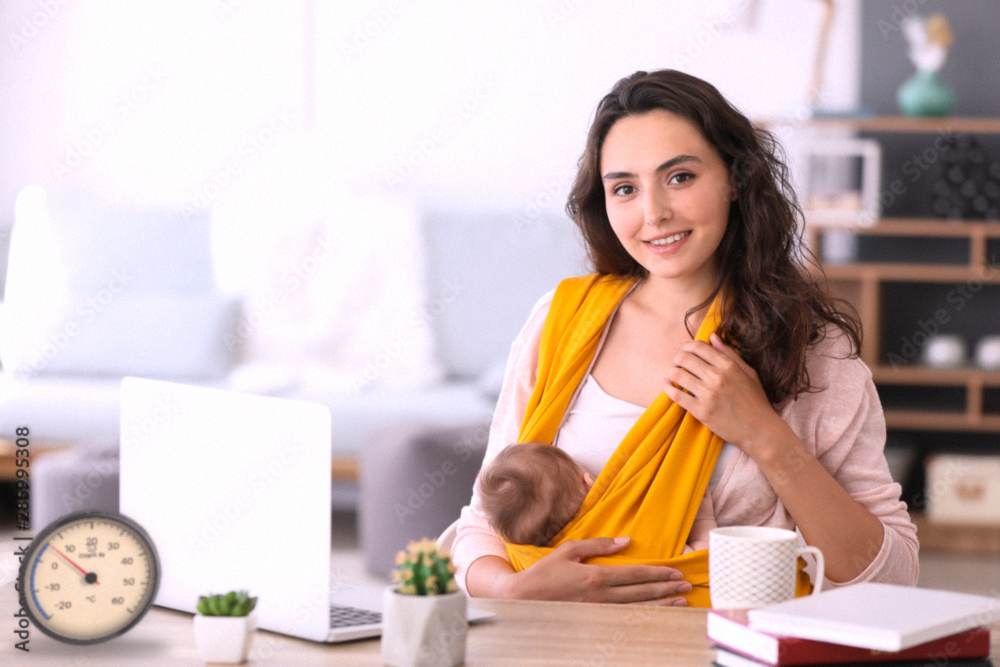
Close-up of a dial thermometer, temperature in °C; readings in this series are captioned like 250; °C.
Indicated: 6; °C
